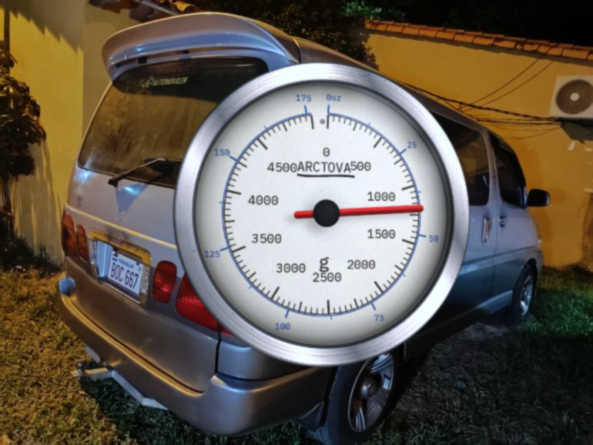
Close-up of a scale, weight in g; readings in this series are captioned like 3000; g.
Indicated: 1200; g
